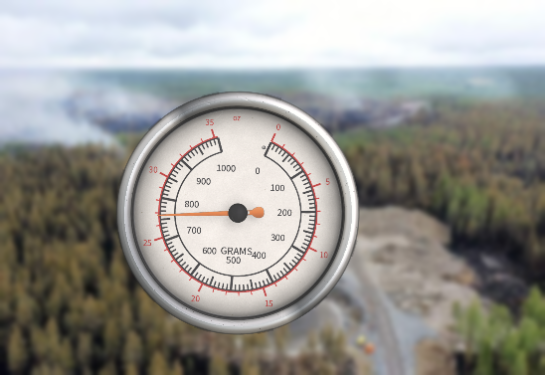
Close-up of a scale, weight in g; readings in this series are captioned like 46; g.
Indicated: 760; g
